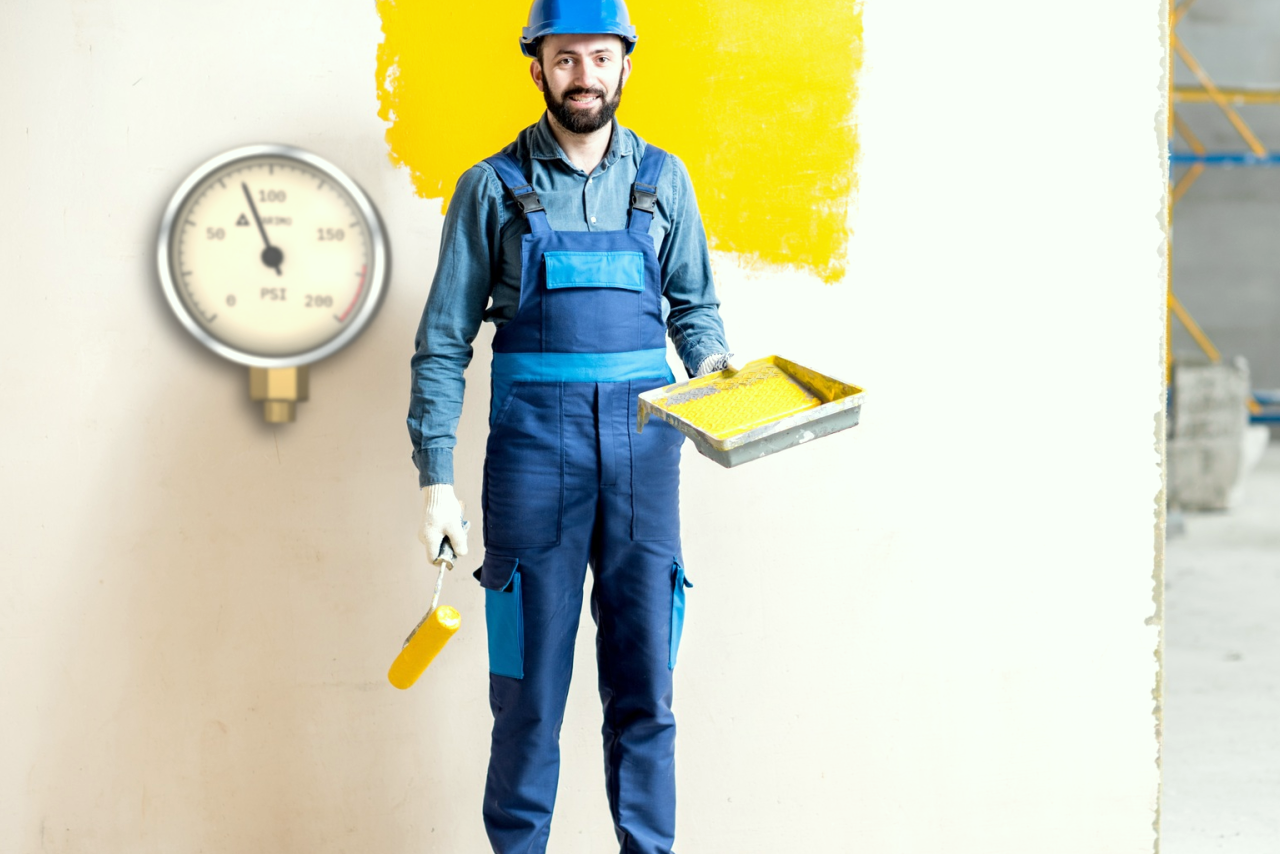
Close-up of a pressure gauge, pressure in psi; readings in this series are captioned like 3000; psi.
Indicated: 85; psi
